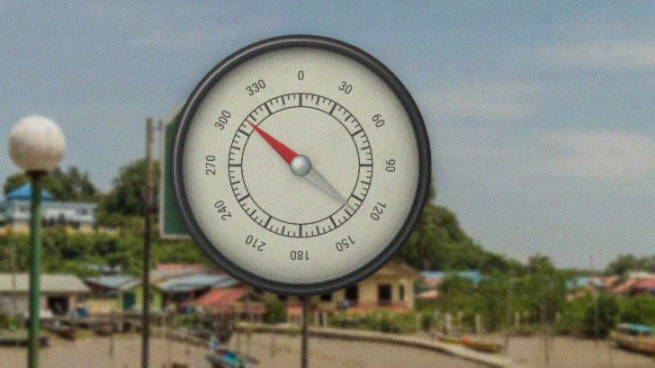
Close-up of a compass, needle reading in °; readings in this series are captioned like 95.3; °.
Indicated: 310; °
